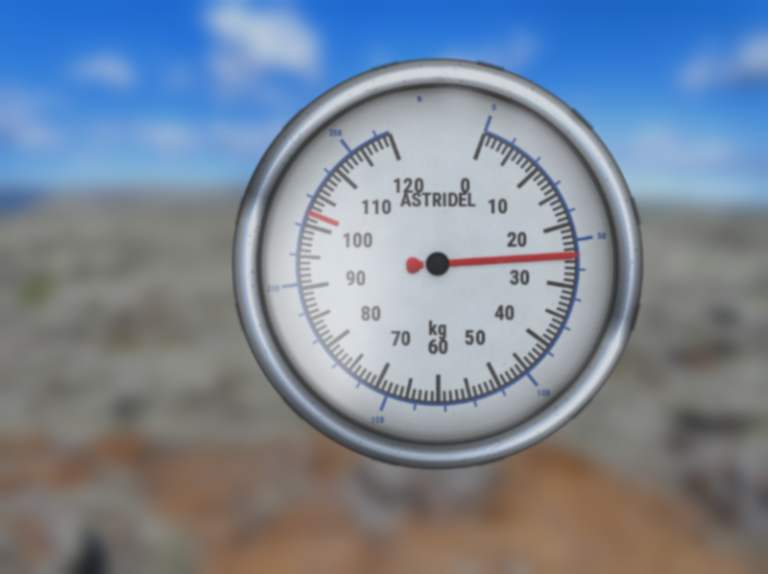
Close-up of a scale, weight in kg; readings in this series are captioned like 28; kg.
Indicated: 25; kg
